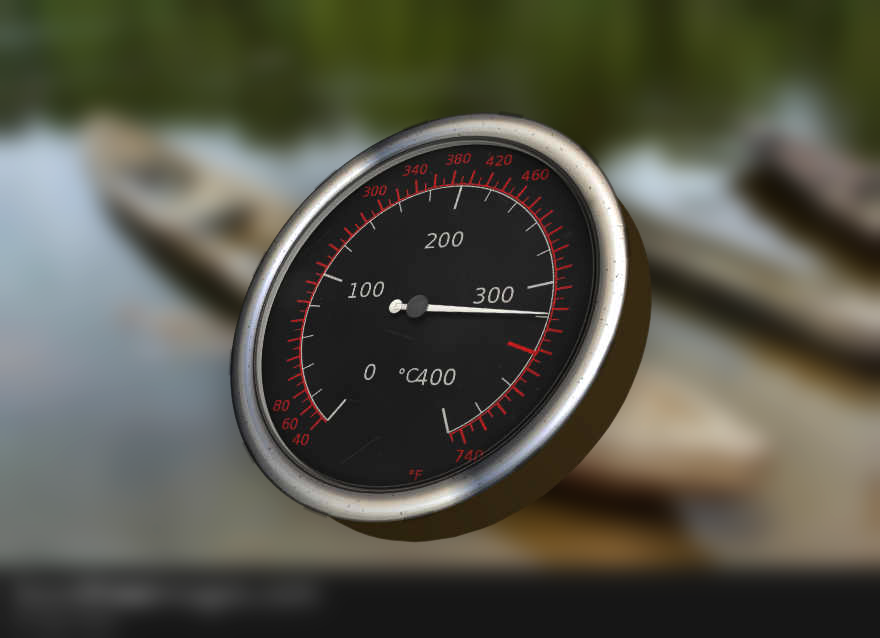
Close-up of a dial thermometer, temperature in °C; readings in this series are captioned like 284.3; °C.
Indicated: 320; °C
